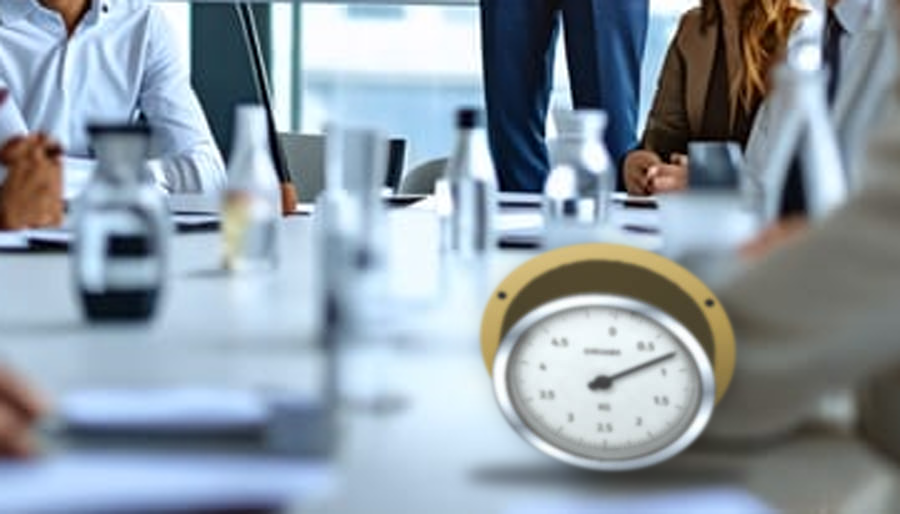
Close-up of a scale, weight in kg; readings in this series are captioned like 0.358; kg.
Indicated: 0.75; kg
